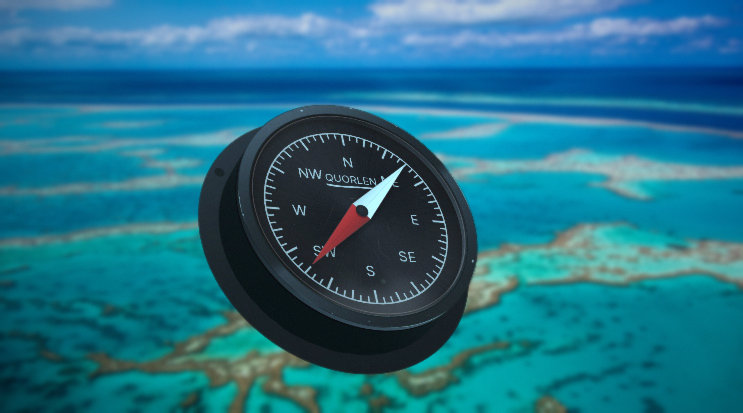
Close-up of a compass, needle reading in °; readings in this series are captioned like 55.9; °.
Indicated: 225; °
